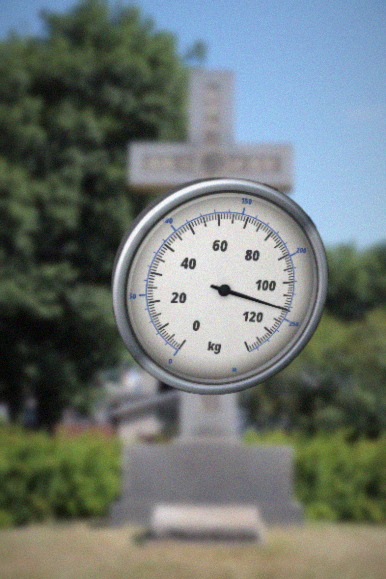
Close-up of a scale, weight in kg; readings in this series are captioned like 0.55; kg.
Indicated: 110; kg
